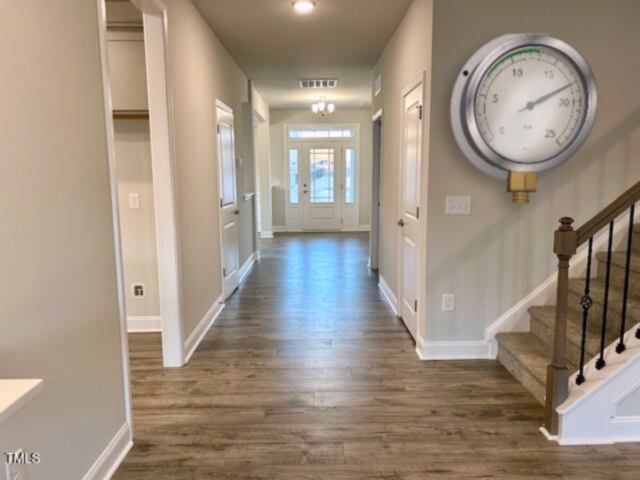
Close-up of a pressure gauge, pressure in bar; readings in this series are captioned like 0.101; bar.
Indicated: 18; bar
